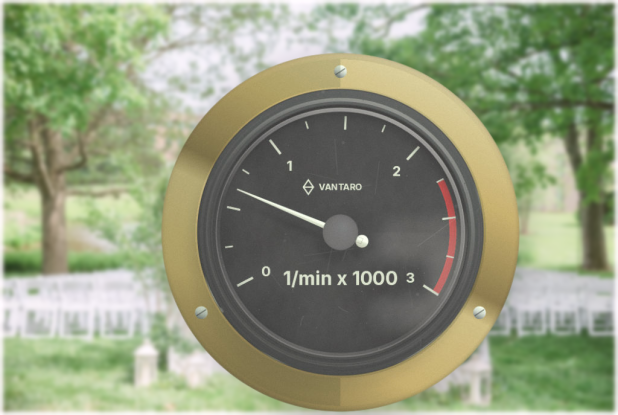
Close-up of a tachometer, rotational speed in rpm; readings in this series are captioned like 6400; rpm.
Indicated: 625; rpm
